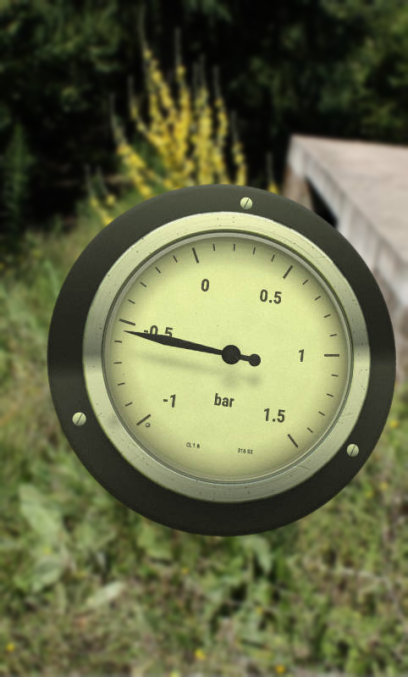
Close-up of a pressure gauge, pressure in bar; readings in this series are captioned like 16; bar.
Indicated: -0.55; bar
